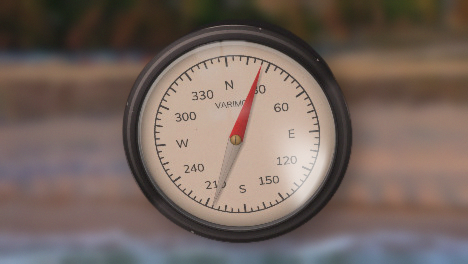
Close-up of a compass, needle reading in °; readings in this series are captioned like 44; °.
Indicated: 25; °
